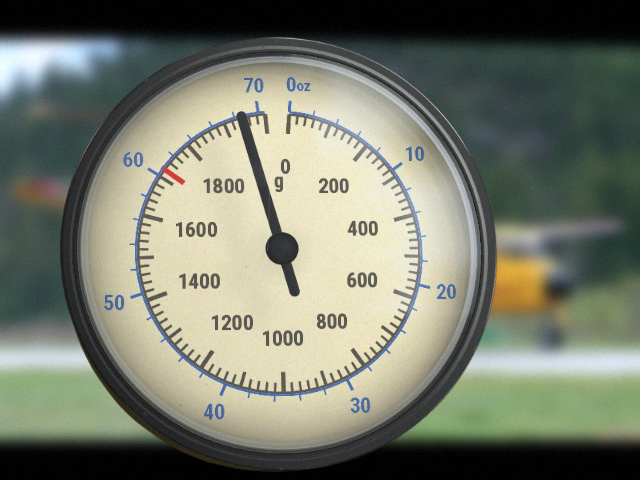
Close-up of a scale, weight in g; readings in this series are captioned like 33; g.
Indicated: 1940; g
